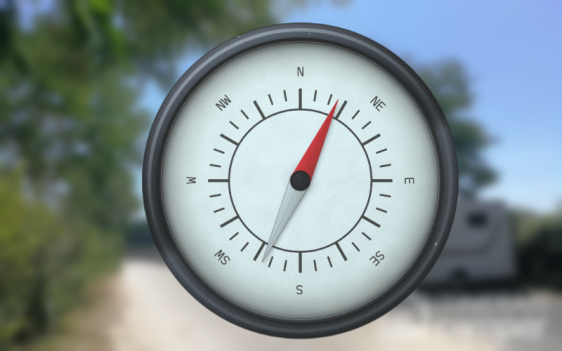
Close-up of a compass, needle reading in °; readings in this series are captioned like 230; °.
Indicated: 25; °
